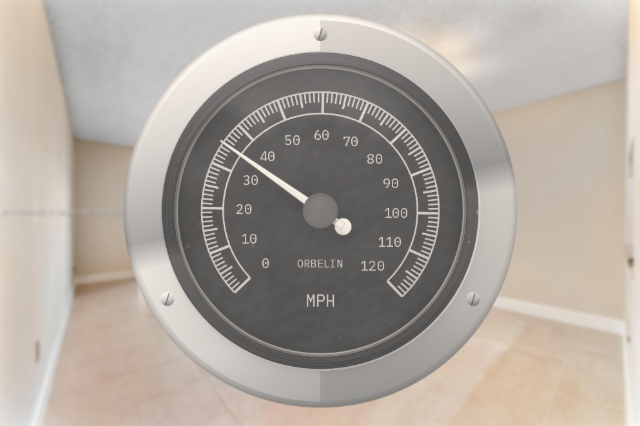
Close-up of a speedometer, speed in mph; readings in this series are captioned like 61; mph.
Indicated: 35; mph
